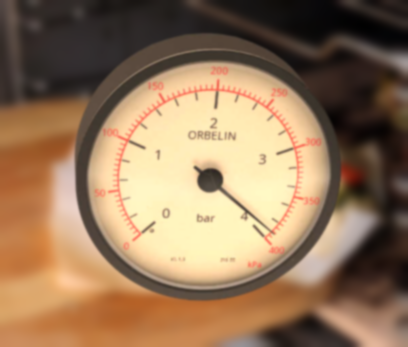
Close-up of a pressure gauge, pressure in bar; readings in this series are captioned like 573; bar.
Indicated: 3.9; bar
